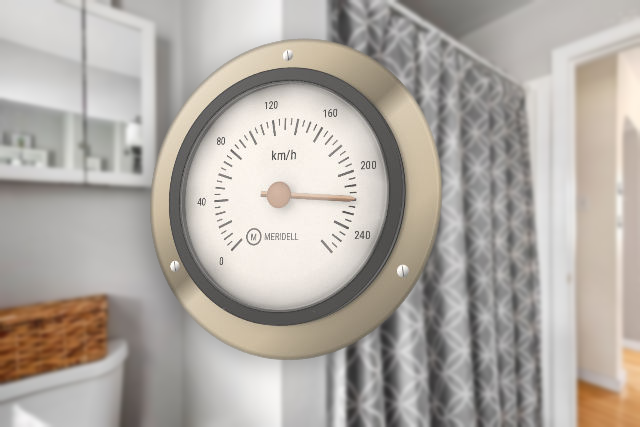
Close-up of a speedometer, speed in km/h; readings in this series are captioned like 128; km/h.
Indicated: 220; km/h
